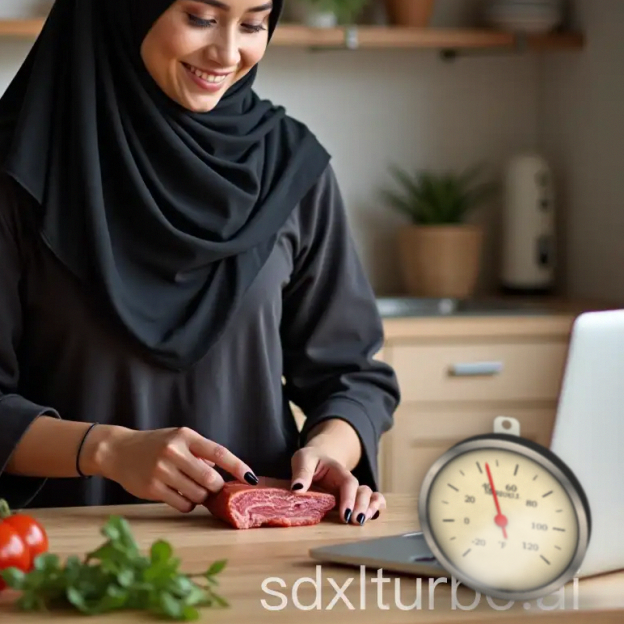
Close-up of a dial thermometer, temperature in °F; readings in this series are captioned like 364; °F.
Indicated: 45; °F
